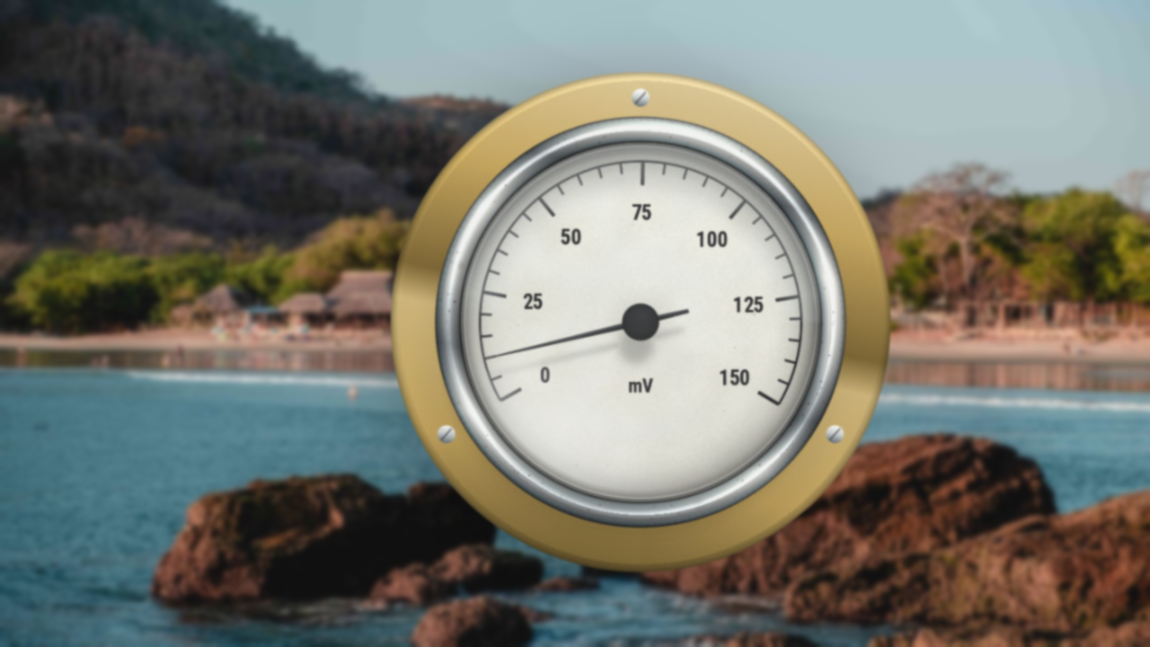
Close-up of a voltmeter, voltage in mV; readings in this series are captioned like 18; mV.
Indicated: 10; mV
